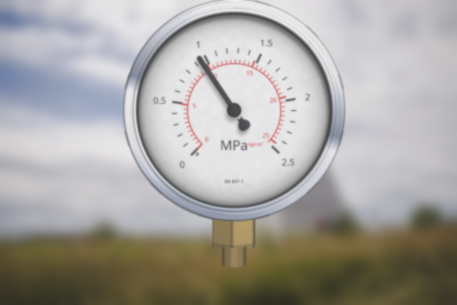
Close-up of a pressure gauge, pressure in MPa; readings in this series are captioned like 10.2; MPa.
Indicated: 0.95; MPa
